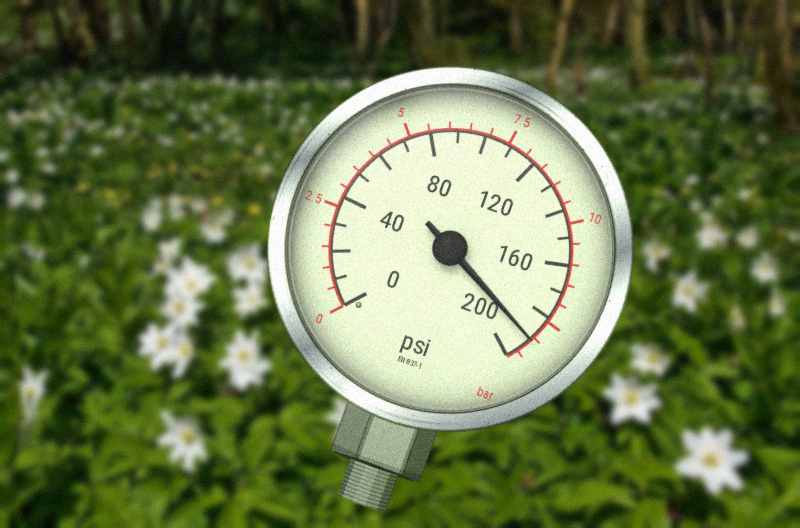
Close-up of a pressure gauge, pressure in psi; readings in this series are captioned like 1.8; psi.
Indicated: 190; psi
